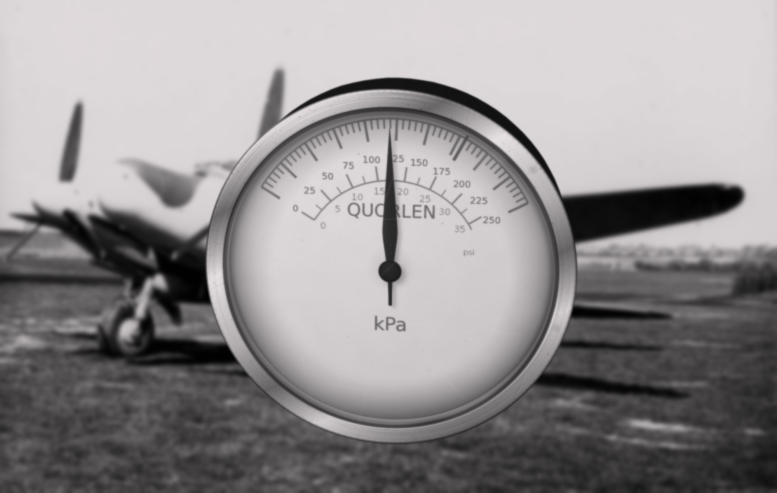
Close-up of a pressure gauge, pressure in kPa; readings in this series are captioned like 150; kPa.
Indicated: 120; kPa
